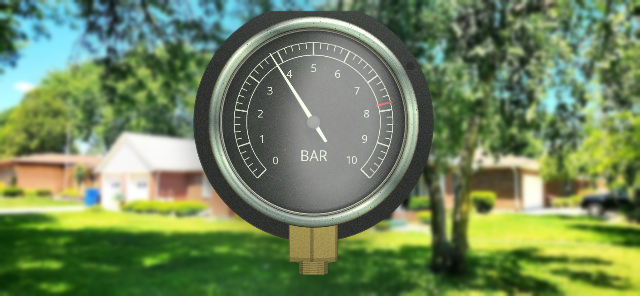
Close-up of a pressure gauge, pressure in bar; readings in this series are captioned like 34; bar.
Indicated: 3.8; bar
